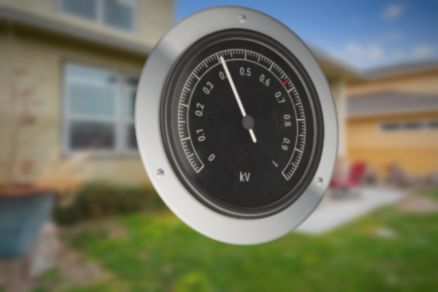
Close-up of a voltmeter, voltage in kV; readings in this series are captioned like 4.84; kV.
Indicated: 0.4; kV
